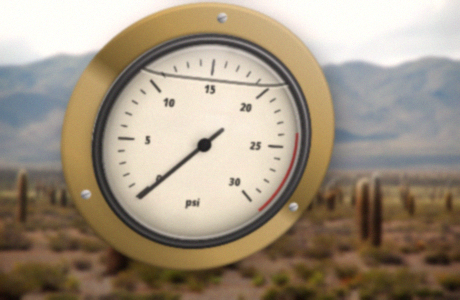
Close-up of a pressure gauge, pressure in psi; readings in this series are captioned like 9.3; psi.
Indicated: 0; psi
